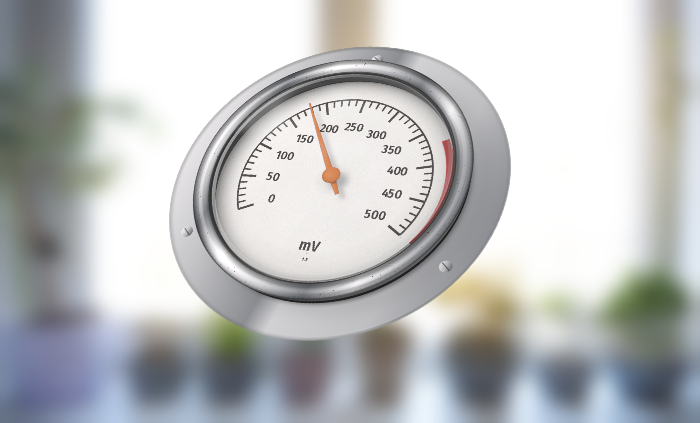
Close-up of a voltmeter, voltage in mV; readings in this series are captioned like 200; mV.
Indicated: 180; mV
